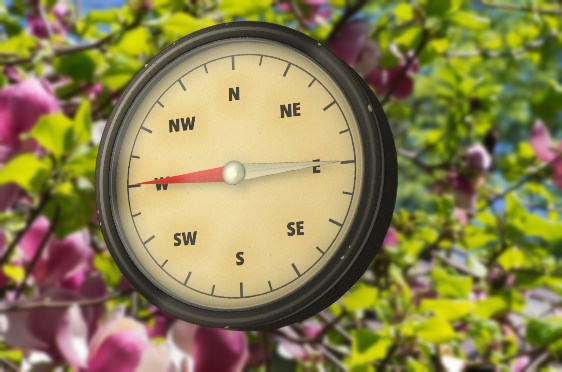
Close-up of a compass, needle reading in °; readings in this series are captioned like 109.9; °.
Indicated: 270; °
